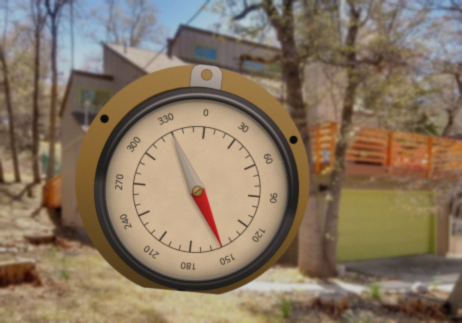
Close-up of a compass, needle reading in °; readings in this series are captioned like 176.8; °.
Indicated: 150; °
